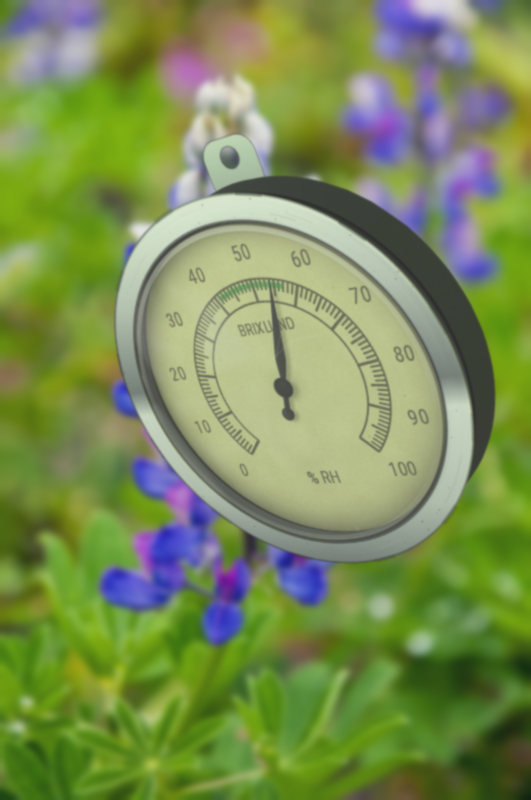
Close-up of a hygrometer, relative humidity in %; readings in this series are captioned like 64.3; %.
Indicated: 55; %
